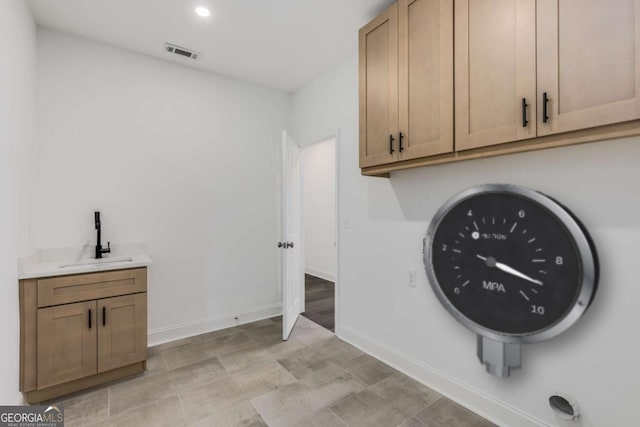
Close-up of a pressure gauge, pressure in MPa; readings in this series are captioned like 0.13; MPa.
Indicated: 9; MPa
